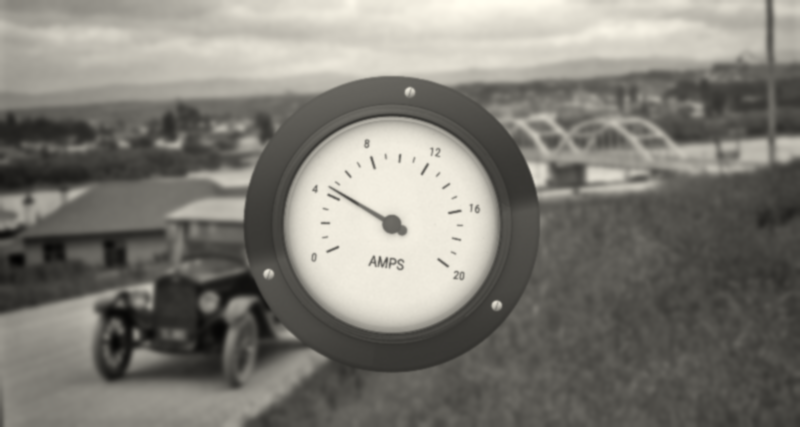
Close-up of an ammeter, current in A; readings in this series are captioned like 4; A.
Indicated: 4.5; A
